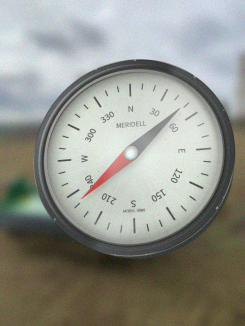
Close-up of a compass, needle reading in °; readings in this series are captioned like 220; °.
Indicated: 230; °
